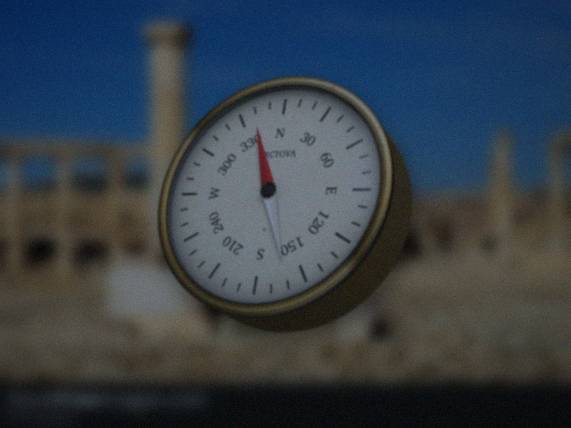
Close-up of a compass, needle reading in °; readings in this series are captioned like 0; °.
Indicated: 340; °
